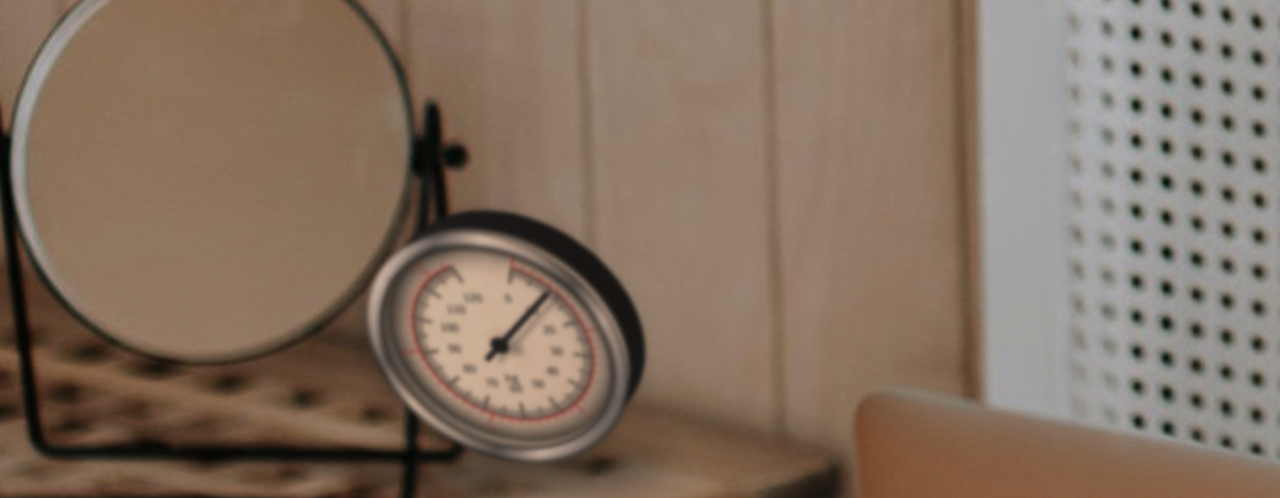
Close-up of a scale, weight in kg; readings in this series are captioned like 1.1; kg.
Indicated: 10; kg
